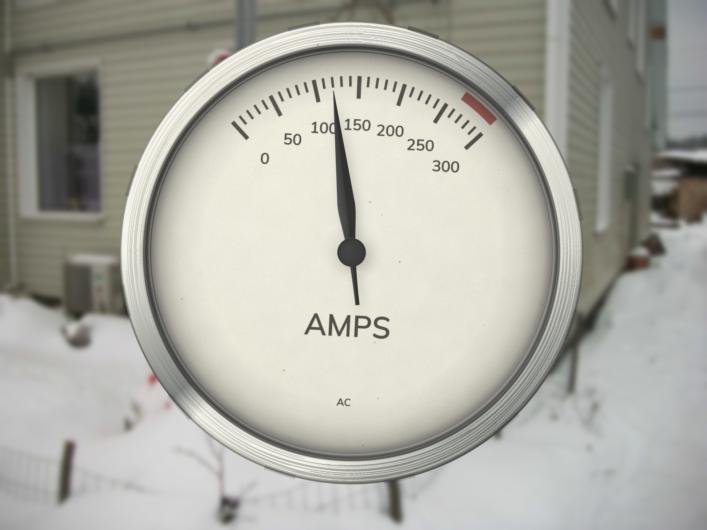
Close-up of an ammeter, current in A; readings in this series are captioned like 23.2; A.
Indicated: 120; A
